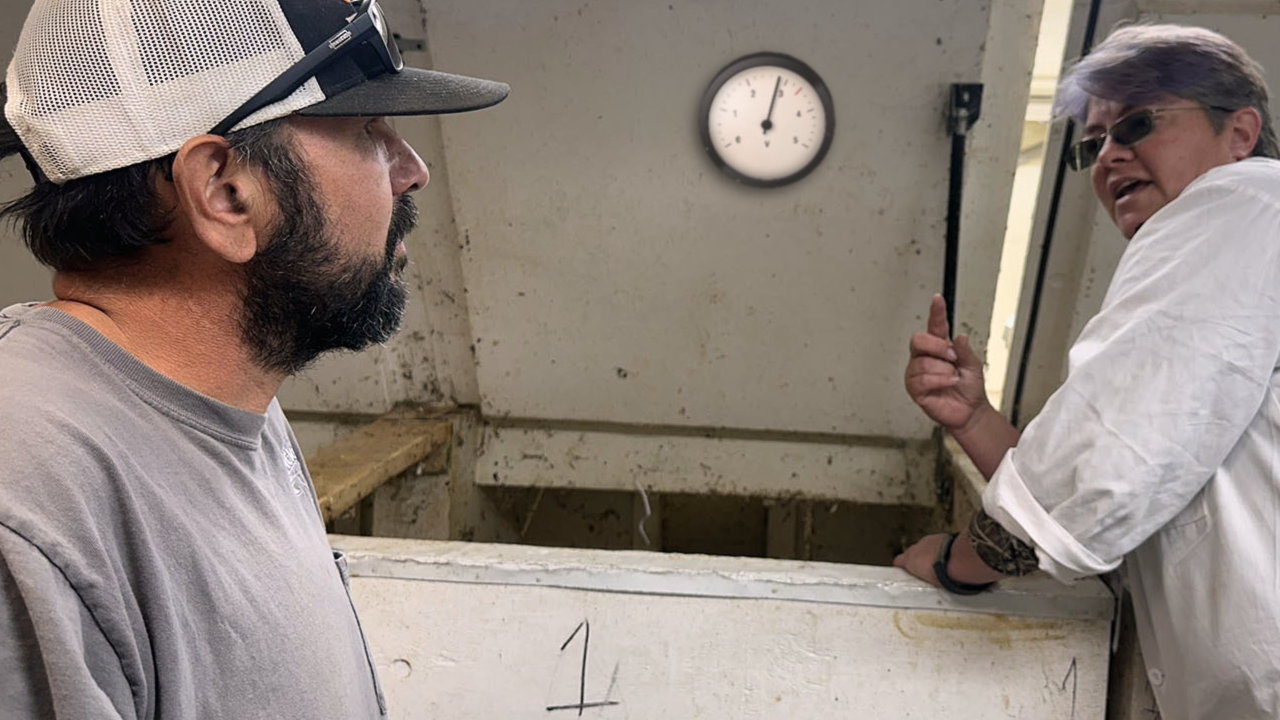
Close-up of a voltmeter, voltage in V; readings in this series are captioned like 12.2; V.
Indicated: 2.8; V
